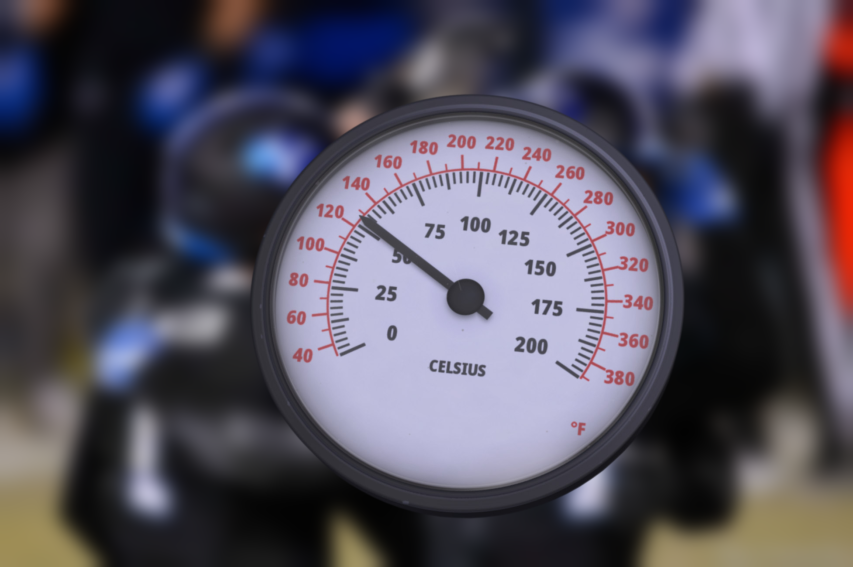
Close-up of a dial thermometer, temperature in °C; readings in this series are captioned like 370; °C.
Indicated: 52.5; °C
